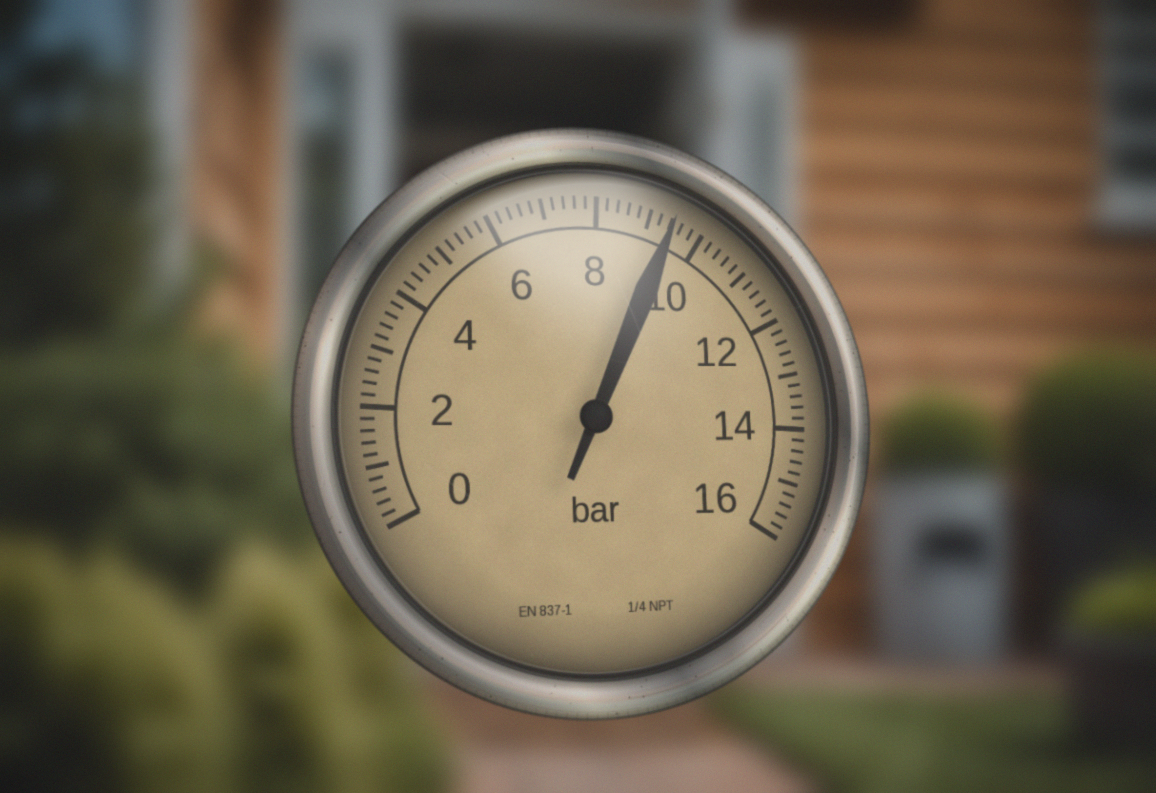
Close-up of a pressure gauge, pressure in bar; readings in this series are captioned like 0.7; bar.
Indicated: 9.4; bar
